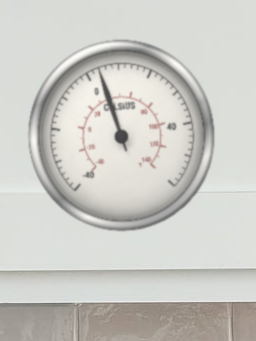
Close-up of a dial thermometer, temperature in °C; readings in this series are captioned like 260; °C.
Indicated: 4; °C
